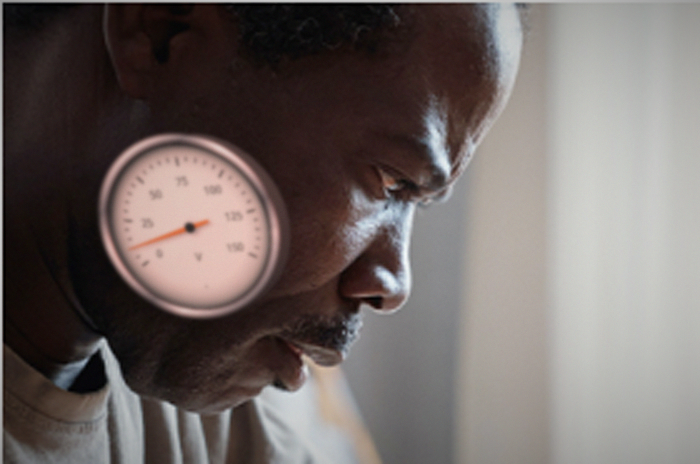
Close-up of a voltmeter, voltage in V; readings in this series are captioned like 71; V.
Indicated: 10; V
